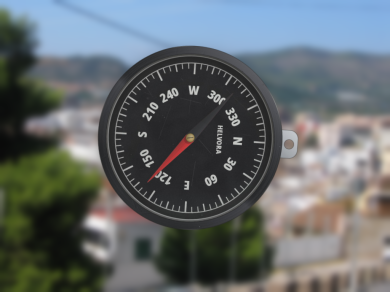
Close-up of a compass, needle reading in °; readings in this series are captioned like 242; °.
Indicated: 130; °
